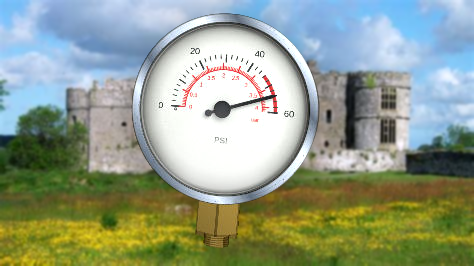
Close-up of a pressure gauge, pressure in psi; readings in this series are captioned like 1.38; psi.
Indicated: 54; psi
